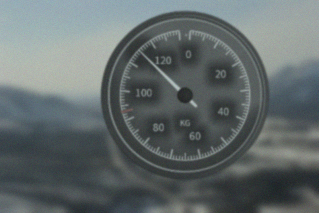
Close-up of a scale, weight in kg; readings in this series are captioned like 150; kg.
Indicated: 115; kg
